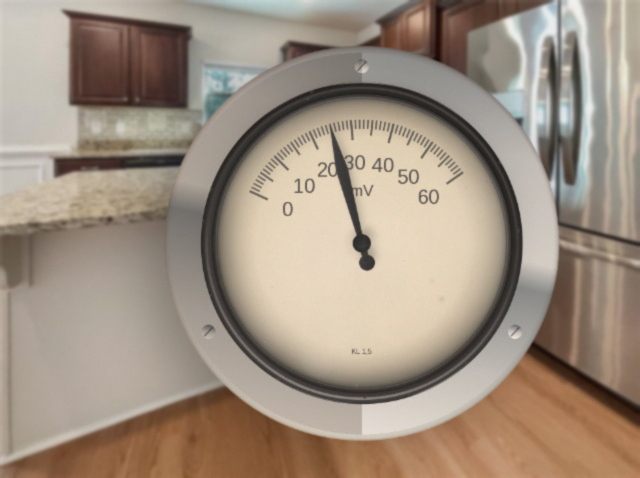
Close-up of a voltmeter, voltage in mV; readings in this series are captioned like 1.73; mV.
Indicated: 25; mV
